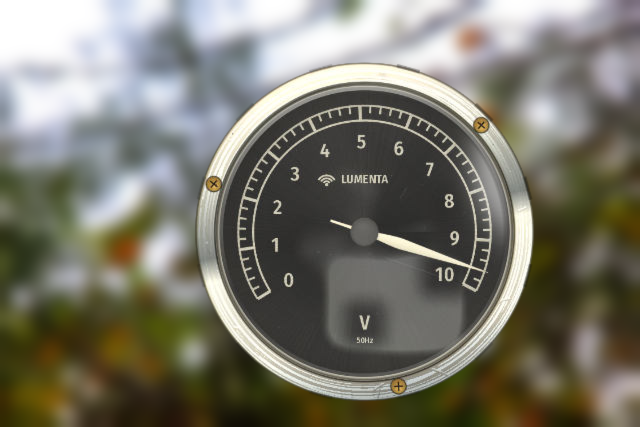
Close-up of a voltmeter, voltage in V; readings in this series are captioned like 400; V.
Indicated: 9.6; V
